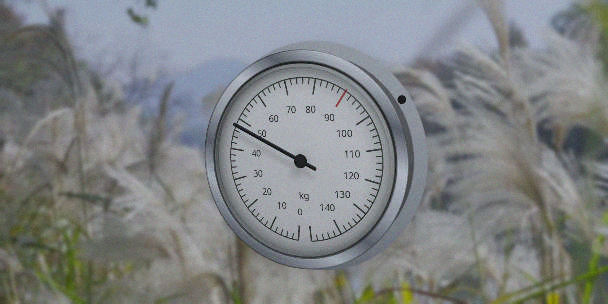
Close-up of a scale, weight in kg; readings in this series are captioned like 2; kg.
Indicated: 48; kg
